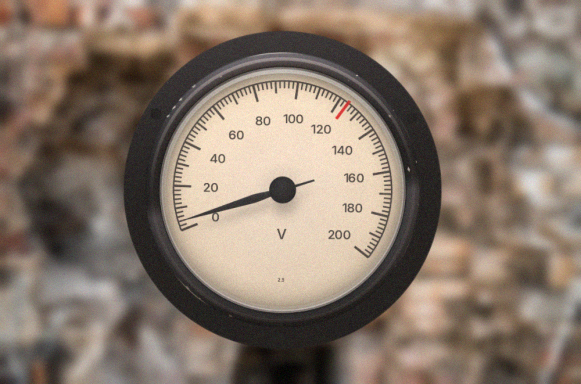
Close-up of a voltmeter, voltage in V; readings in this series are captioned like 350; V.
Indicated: 4; V
